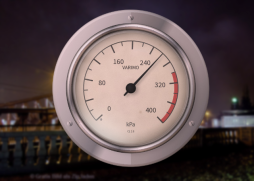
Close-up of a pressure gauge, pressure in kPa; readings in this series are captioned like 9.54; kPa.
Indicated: 260; kPa
